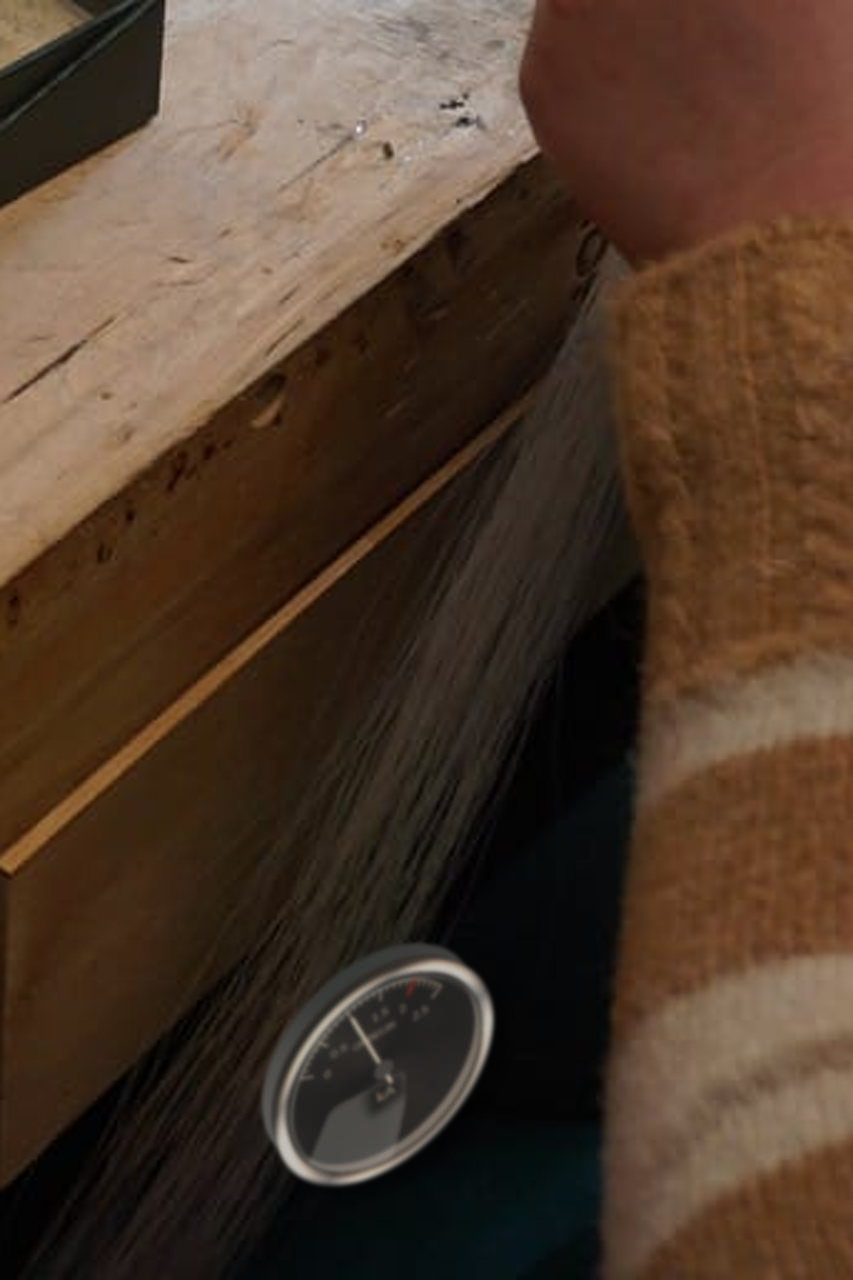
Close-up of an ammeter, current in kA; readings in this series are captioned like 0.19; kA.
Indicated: 1; kA
